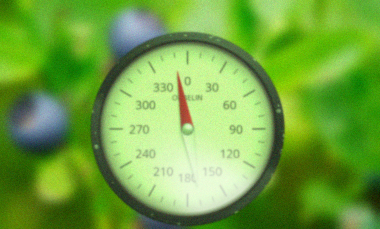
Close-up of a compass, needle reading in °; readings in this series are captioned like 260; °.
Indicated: 350; °
